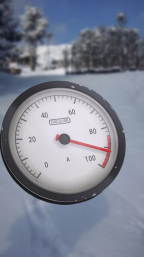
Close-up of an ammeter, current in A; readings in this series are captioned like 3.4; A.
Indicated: 92; A
